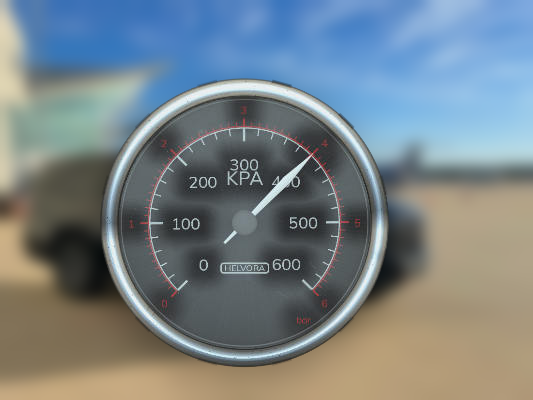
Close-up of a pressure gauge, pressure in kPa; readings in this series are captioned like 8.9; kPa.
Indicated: 400; kPa
